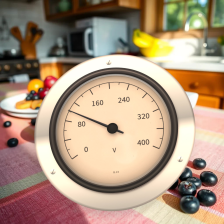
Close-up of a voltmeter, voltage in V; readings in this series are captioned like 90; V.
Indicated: 100; V
